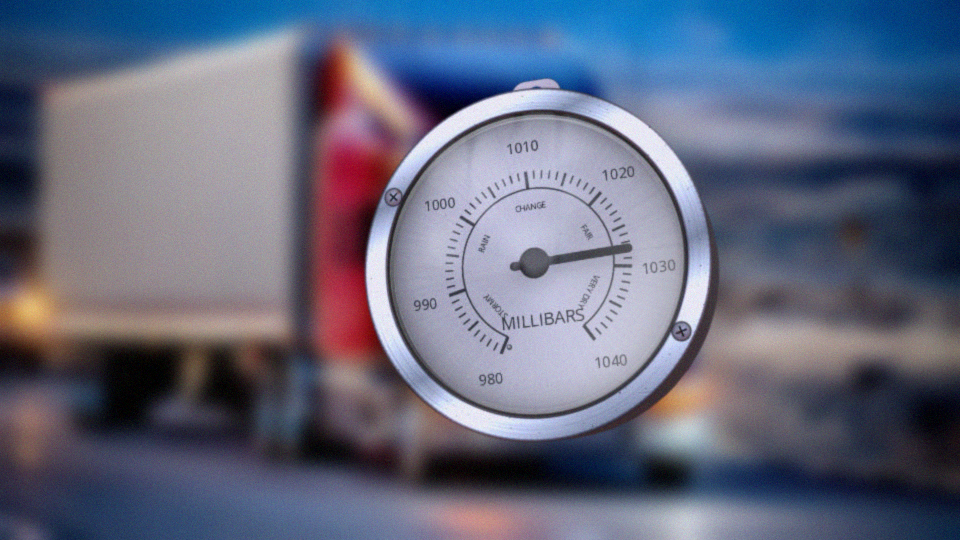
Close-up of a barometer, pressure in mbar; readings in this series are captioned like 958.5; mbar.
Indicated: 1028; mbar
